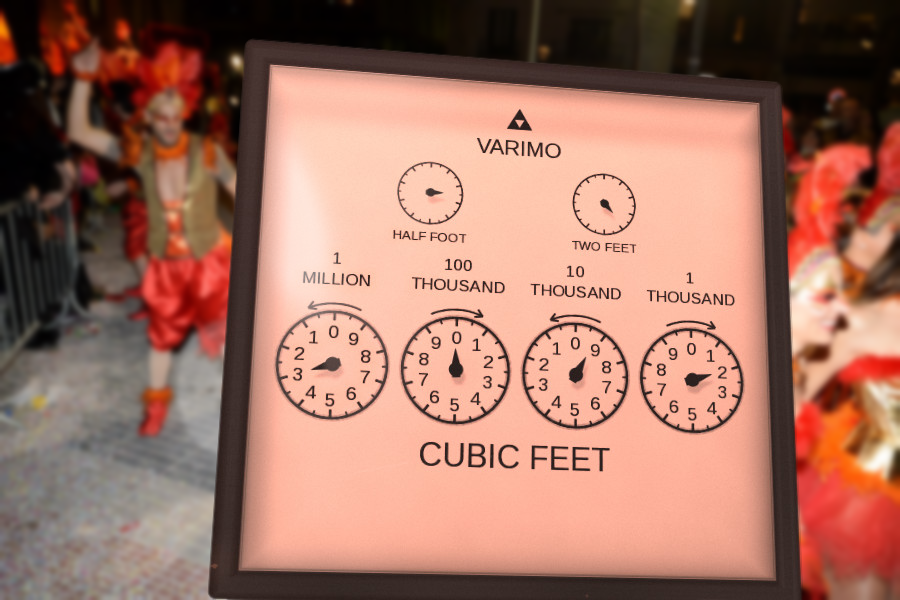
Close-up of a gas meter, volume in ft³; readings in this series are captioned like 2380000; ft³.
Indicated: 299200; ft³
